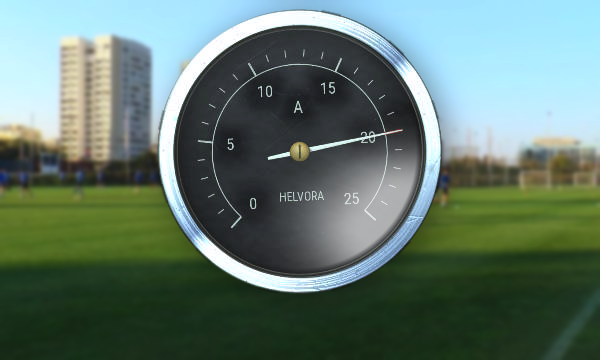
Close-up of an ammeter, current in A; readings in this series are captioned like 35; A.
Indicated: 20; A
